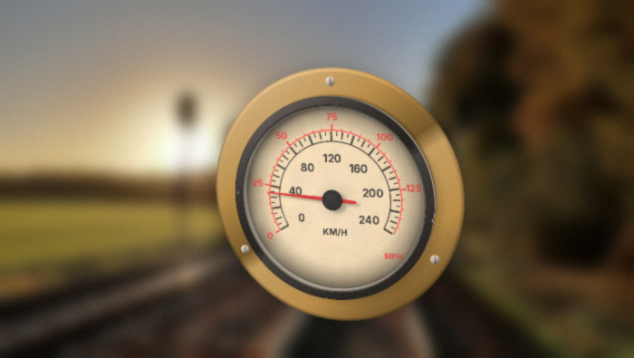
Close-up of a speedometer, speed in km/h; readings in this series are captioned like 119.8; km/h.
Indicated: 35; km/h
